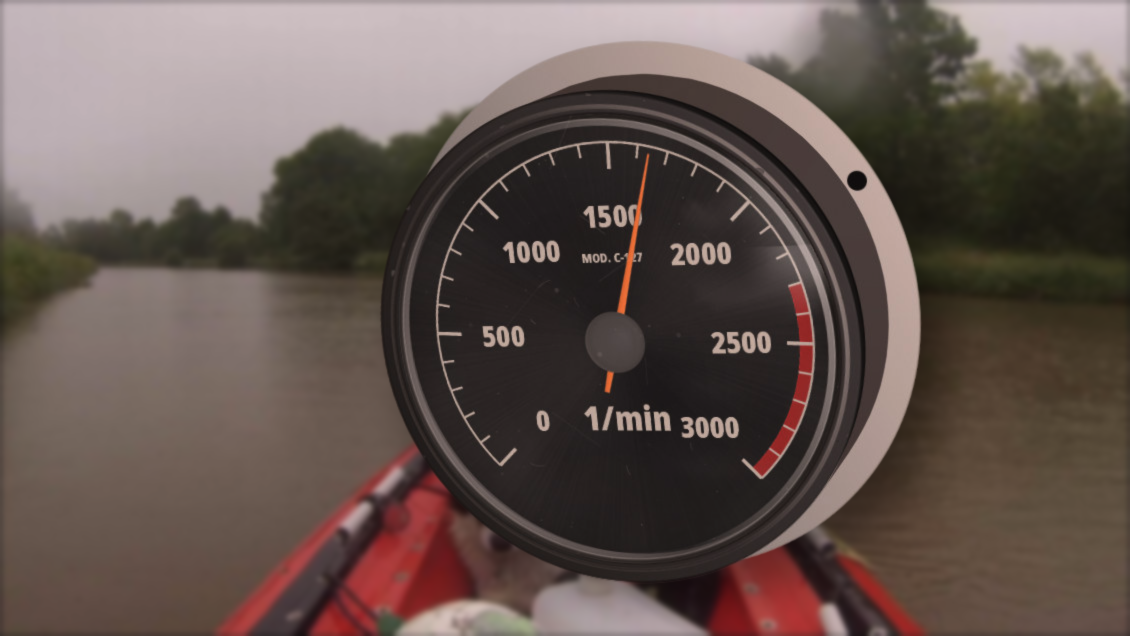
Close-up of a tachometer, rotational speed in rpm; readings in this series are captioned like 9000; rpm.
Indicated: 1650; rpm
